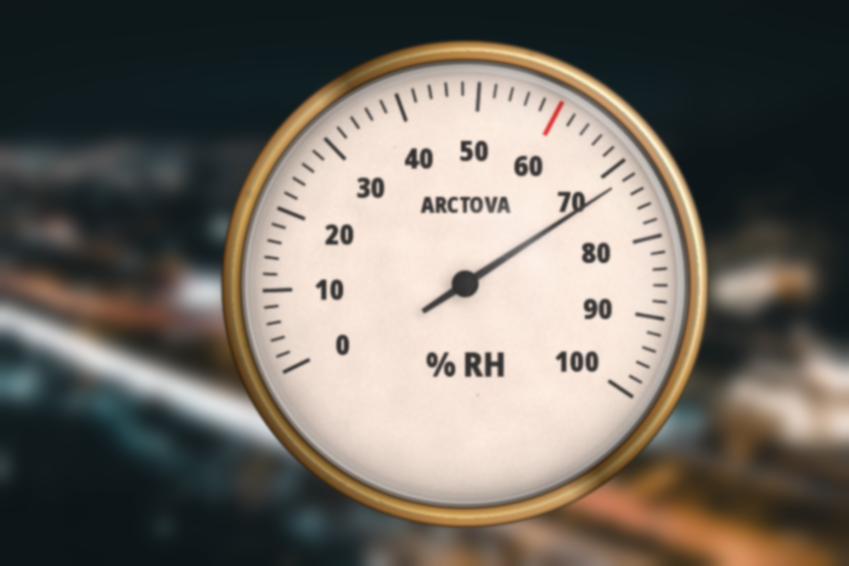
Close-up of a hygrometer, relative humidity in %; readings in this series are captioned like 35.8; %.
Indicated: 72; %
